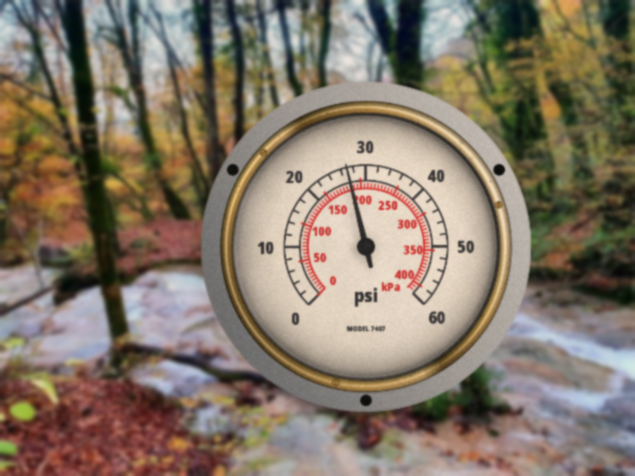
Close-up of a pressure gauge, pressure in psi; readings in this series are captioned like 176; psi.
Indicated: 27; psi
